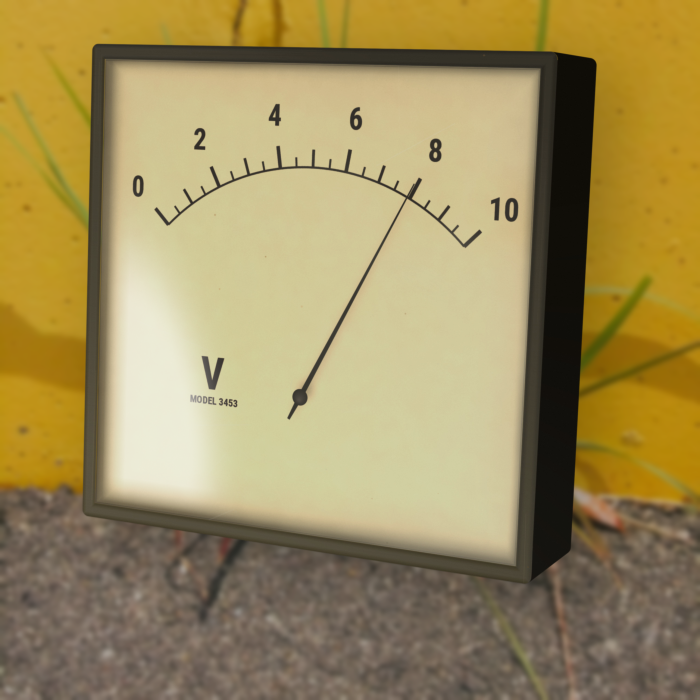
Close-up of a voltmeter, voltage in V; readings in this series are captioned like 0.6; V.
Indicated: 8; V
